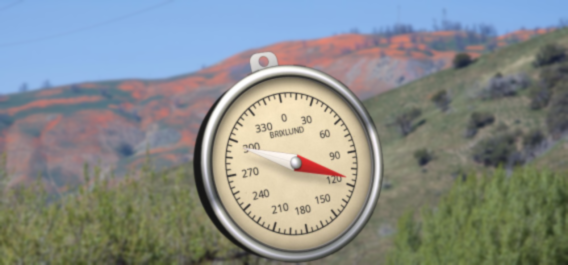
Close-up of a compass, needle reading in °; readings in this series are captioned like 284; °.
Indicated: 115; °
